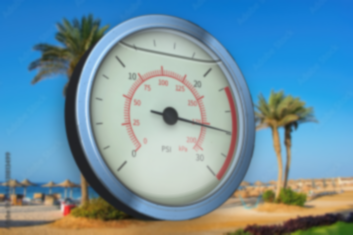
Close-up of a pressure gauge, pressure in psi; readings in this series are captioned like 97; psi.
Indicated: 26; psi
